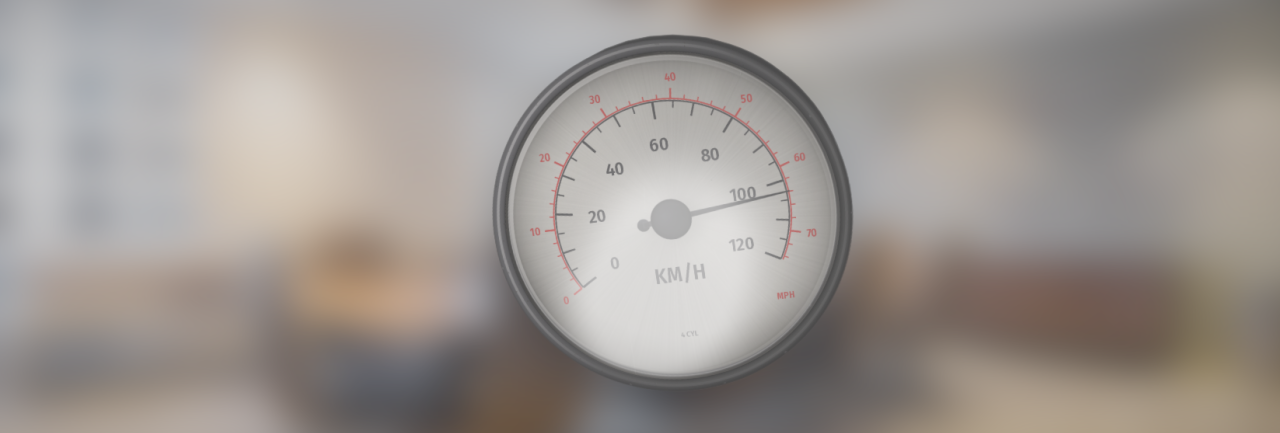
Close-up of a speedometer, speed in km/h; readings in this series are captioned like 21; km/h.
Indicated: 102.5; km/h
